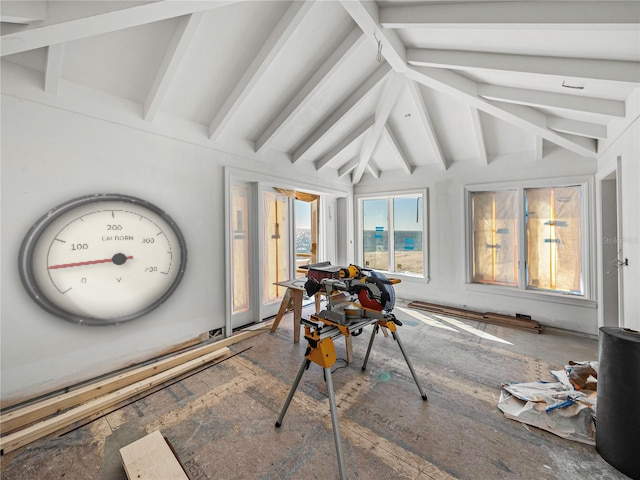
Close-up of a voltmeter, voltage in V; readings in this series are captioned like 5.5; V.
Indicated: 50; V
